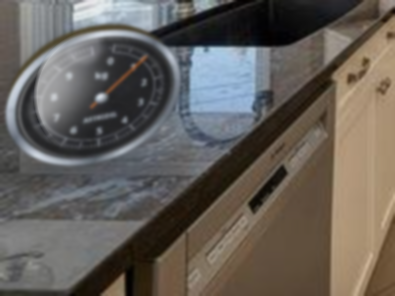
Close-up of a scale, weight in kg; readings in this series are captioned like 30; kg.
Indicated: 1; kg
